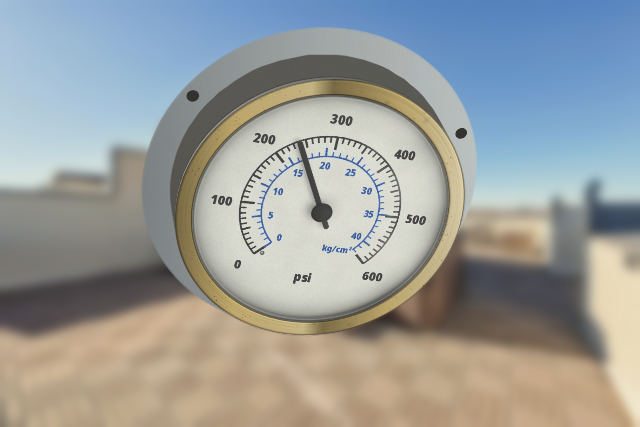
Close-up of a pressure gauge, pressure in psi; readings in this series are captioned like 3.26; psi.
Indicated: 240; psi
